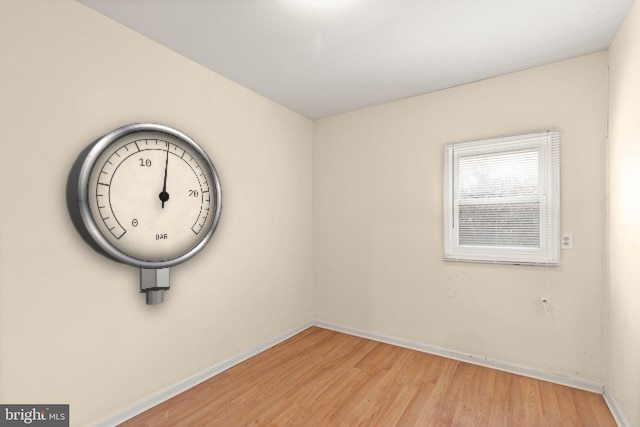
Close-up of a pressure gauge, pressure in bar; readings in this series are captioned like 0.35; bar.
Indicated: 13; bar
